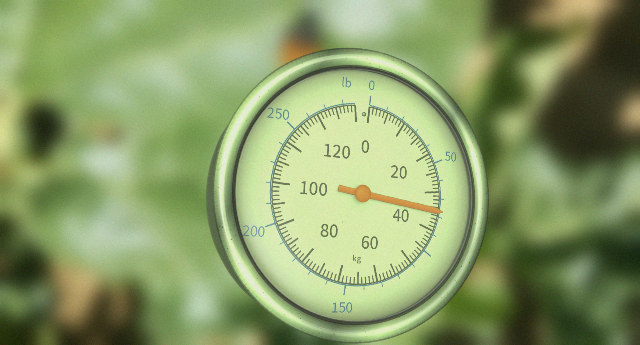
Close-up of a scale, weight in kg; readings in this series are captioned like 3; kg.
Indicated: 35; kg
